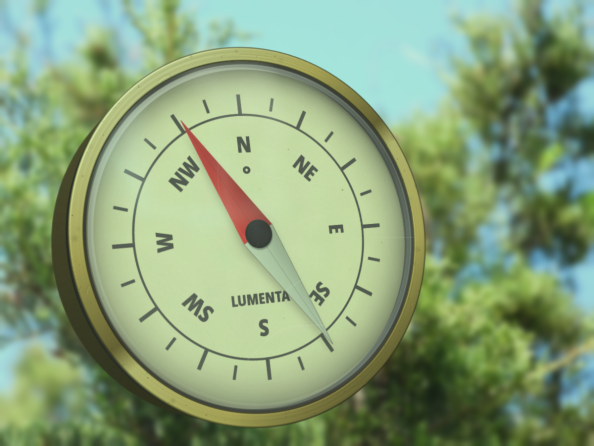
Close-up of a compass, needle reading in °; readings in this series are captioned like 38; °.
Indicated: 330; °
